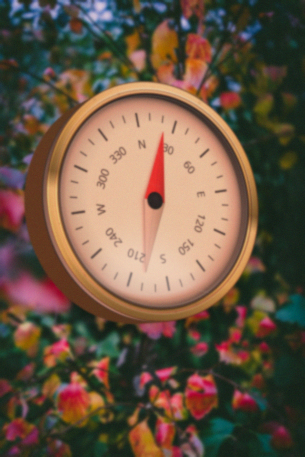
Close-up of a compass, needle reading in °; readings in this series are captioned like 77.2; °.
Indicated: 20; °
